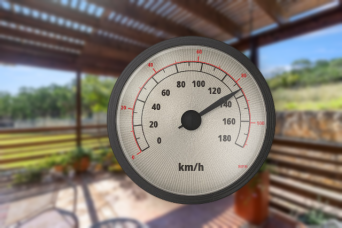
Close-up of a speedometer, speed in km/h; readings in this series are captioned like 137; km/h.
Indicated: 135; km/h
